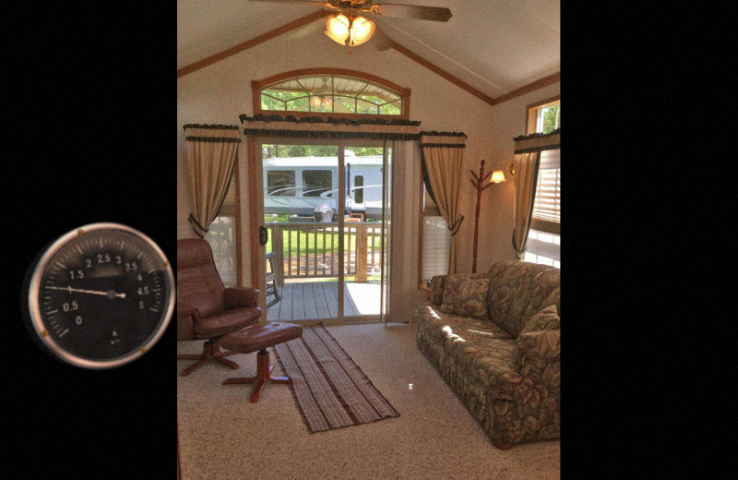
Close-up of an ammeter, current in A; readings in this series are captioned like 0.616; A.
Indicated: 1; A
